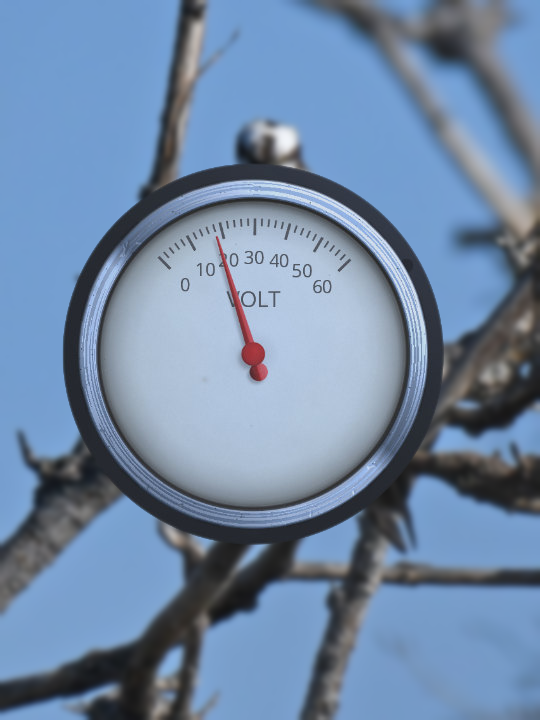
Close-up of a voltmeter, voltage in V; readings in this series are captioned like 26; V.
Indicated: 18; V
